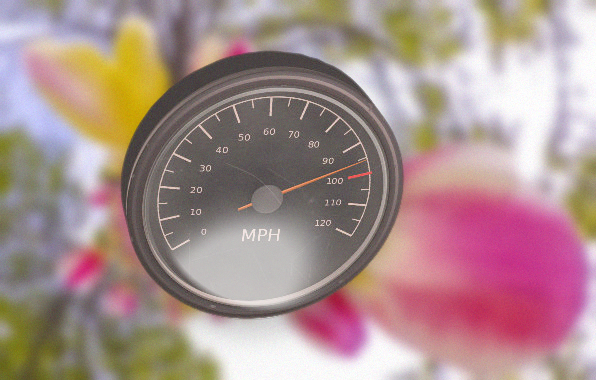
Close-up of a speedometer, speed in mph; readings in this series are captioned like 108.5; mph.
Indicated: 95; mph
